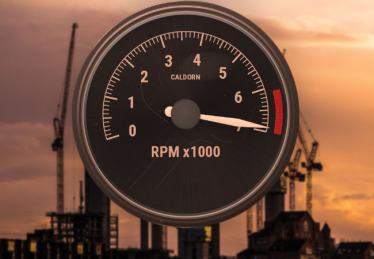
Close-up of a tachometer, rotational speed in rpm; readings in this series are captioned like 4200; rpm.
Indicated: 6900; rpm
